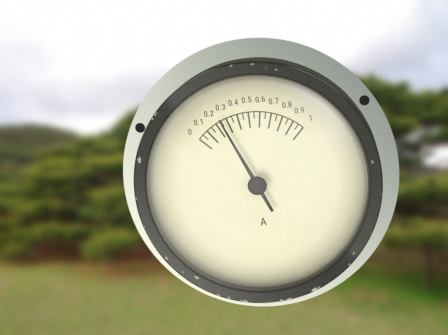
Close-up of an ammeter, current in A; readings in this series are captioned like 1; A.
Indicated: 0.25; A
